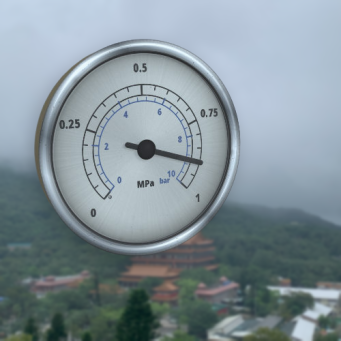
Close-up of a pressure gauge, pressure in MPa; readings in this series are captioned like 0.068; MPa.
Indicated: 0.9; MPa
